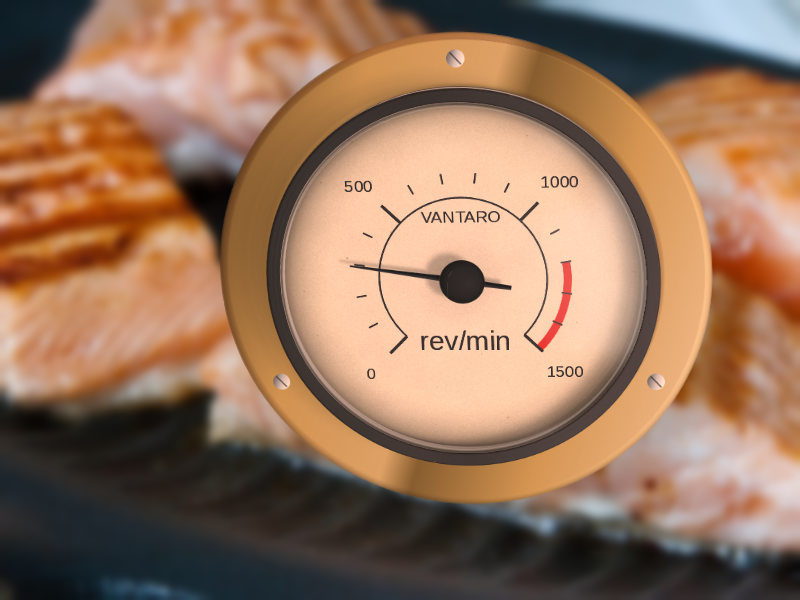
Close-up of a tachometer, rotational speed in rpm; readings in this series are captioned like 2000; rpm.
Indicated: 300; rpm
